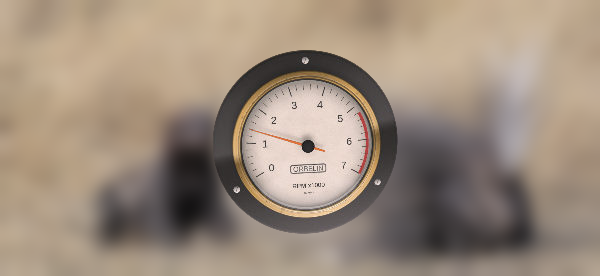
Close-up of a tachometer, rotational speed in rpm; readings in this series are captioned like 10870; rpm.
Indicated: 1400; rpm
